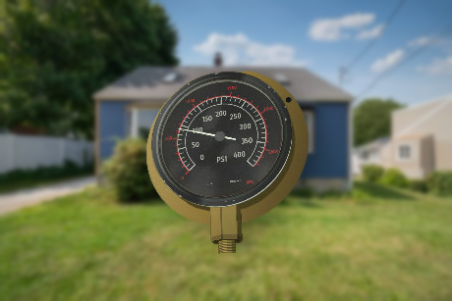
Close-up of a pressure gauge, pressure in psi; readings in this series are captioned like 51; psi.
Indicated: 90; psi
